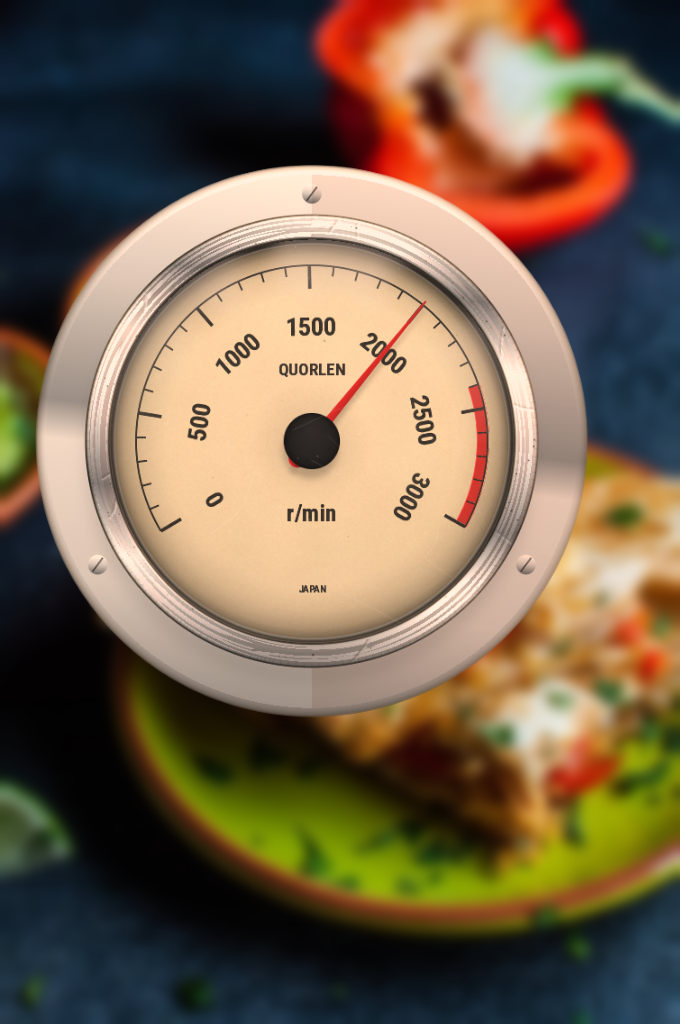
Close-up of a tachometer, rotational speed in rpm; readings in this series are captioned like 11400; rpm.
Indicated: 2000; rpm
